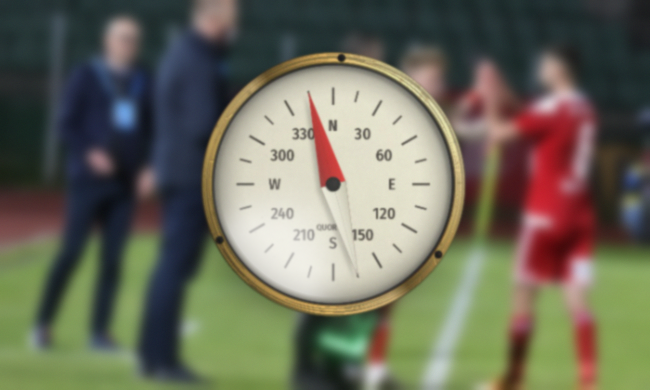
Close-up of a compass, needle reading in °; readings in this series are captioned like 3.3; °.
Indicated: 345; °
